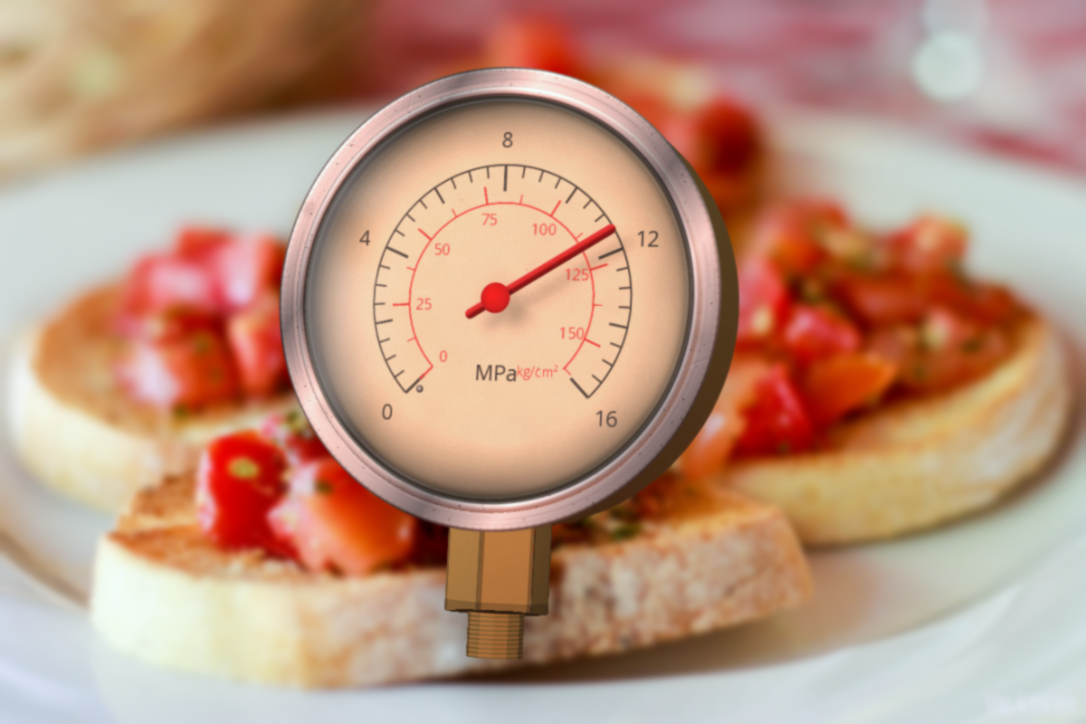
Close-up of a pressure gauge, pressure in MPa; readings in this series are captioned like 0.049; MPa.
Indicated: 11.5; MPa
